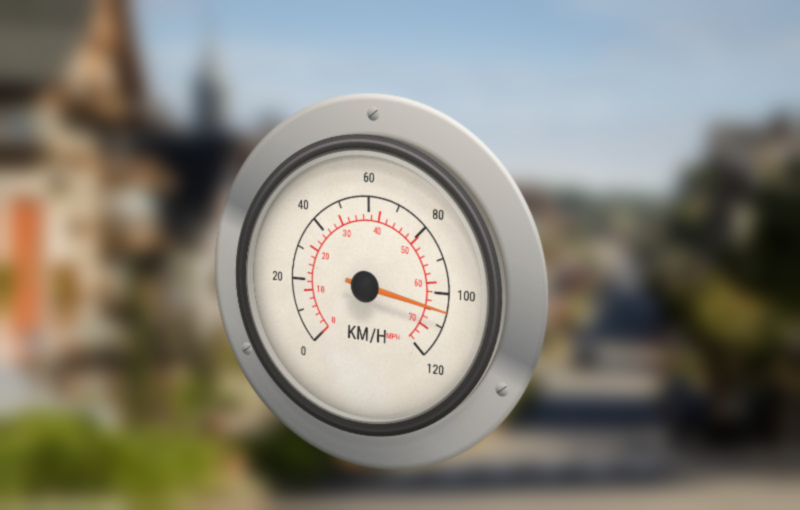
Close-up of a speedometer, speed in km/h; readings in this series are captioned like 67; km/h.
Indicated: 105; km/h
